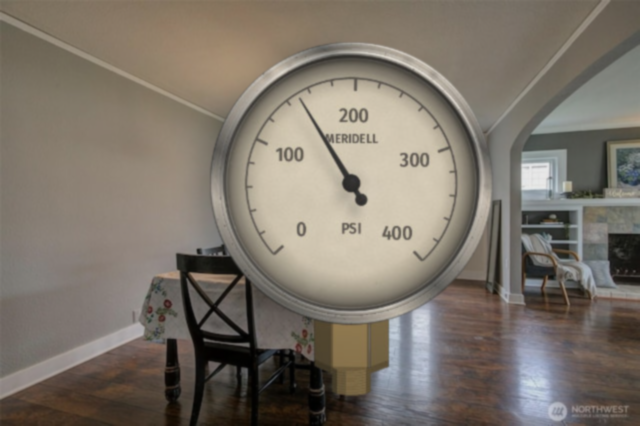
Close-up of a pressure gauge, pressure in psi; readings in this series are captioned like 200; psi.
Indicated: 150; psi
